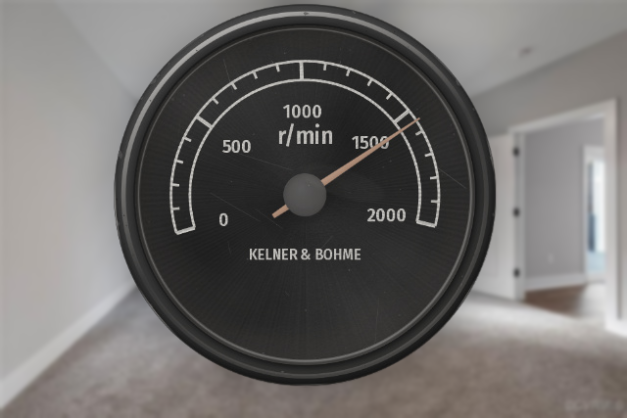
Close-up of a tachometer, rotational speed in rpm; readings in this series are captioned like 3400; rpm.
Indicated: 1550; rpm
